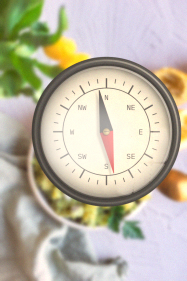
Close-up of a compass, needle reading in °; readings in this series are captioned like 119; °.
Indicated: 170; °
